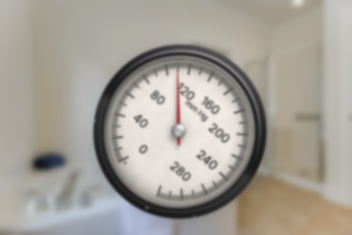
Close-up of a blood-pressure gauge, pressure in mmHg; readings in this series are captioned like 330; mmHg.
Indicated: 110; mmHg
